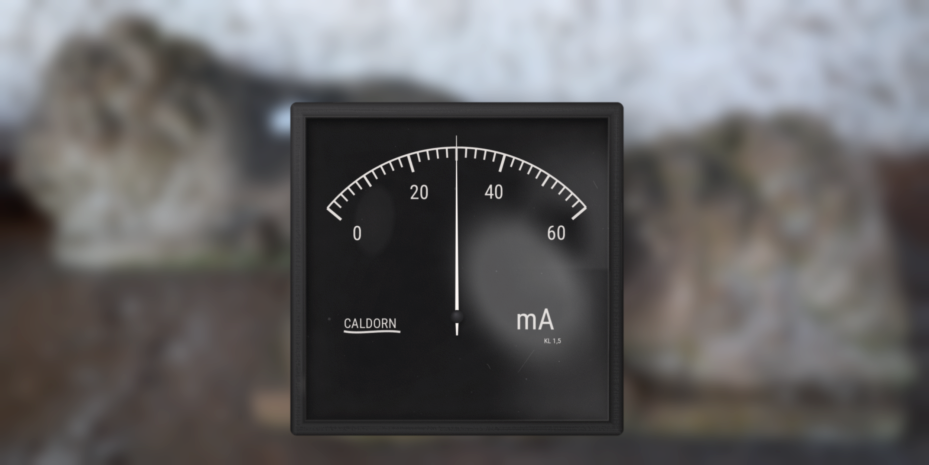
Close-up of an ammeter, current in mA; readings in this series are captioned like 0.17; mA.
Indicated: 30; mA
